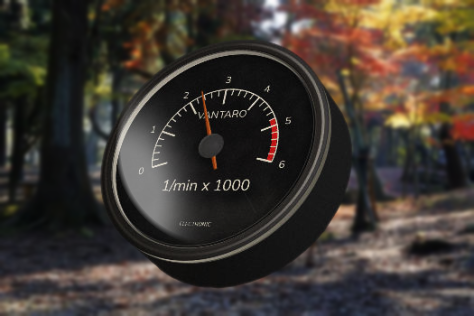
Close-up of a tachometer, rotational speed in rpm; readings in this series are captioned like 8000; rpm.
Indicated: 2400; rpm
